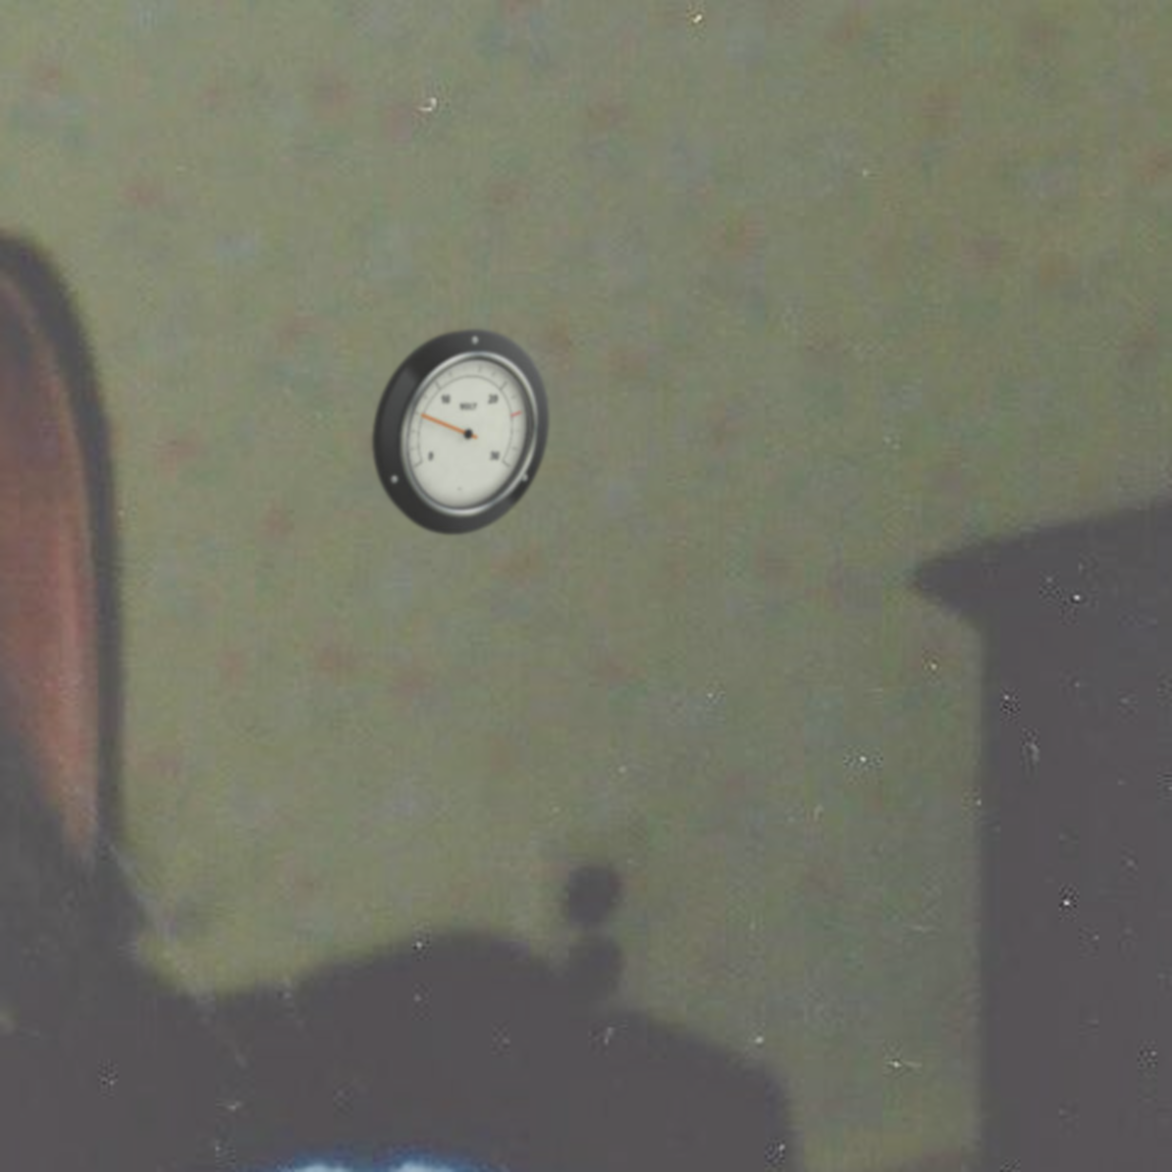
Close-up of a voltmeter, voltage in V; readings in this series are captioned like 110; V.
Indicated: 6; V
